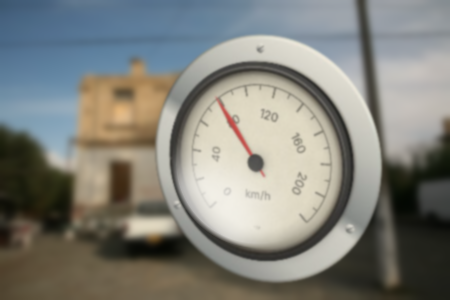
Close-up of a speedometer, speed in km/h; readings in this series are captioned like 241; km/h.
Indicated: 80; km/h
